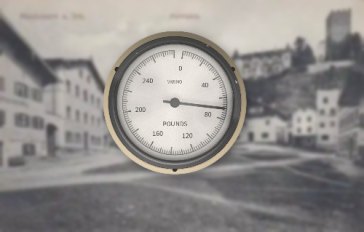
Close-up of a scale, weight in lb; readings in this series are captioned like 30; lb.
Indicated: 70; lb
